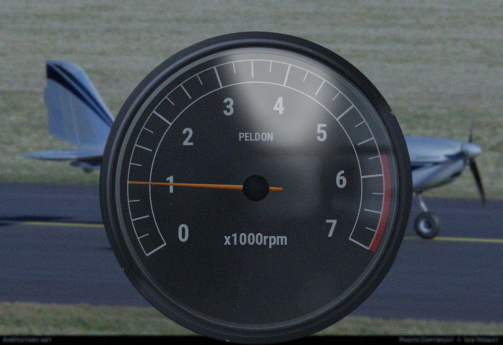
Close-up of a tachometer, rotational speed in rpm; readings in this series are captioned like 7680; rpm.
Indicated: 1000; rpm
